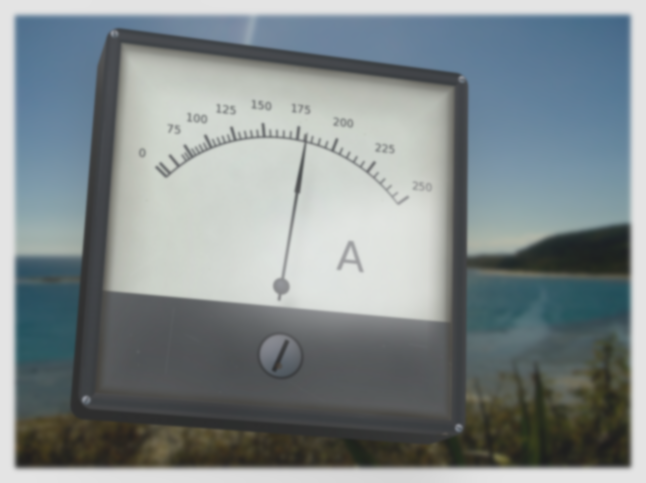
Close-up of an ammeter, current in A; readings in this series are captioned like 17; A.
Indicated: 180; A
